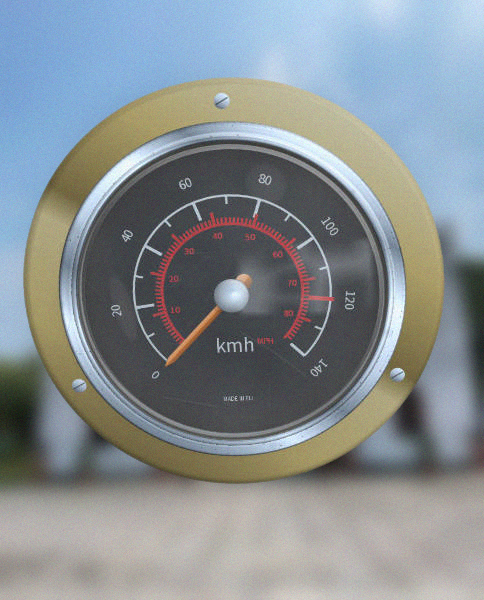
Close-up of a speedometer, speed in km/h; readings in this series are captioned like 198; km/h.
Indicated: 0; km/h
